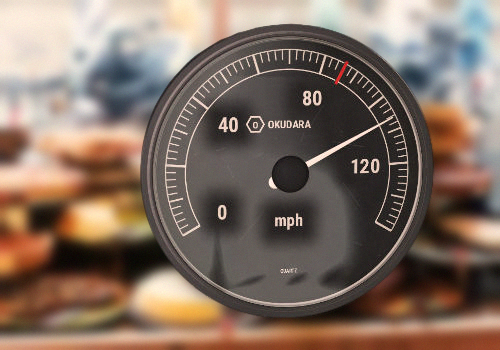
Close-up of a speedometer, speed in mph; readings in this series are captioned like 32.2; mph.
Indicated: 106; mph
